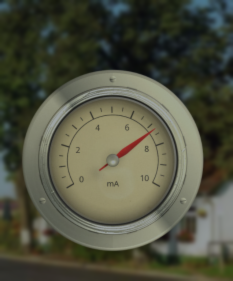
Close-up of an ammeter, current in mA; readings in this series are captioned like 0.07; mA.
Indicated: 7.25; mA
